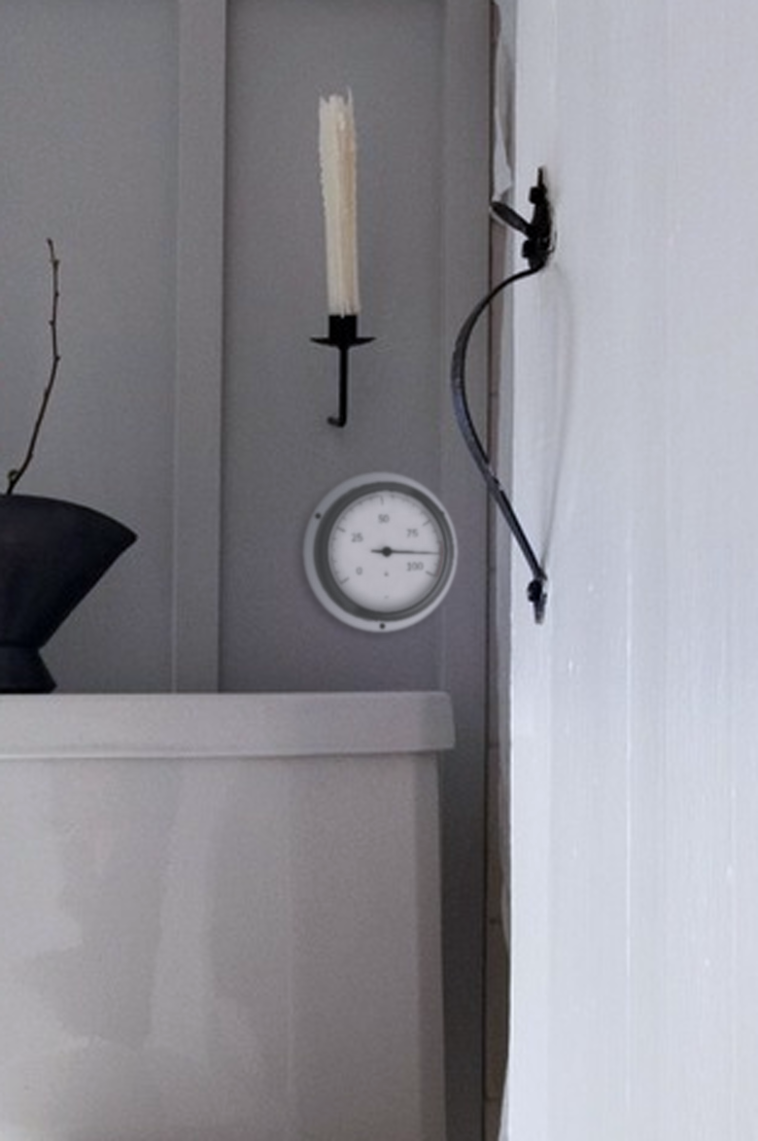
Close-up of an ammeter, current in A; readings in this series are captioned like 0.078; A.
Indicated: 90; A
